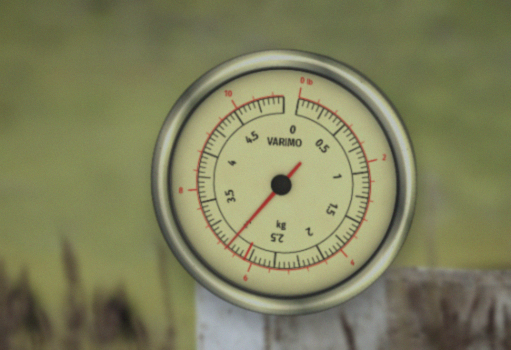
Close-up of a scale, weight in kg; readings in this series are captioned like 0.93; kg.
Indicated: 3; kg
